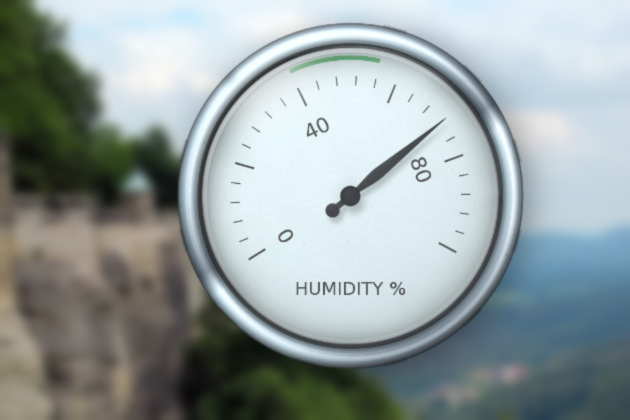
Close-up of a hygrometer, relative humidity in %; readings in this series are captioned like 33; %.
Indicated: 72; %
